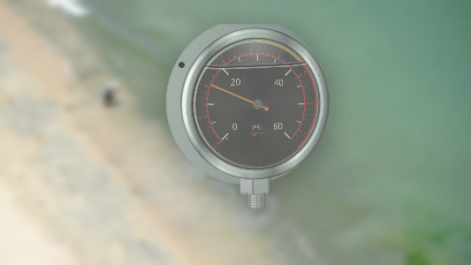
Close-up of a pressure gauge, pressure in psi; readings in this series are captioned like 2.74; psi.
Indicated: 15; psi
